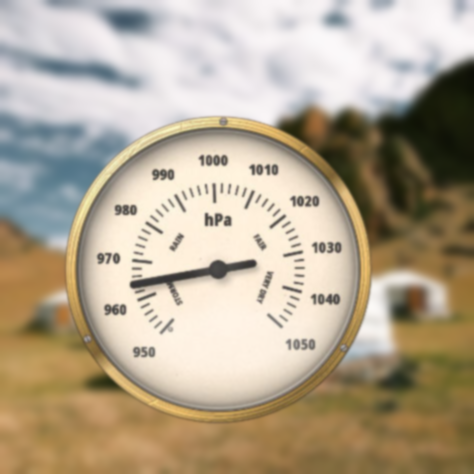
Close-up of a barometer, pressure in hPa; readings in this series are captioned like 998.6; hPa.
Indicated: 964; hPa
